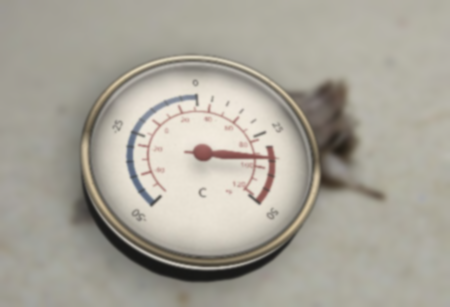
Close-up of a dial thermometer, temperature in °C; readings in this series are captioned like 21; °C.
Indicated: 35; °C
